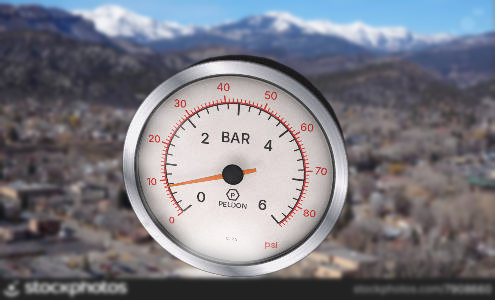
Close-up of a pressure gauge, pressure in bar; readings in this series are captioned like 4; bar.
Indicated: 0.6; bar
